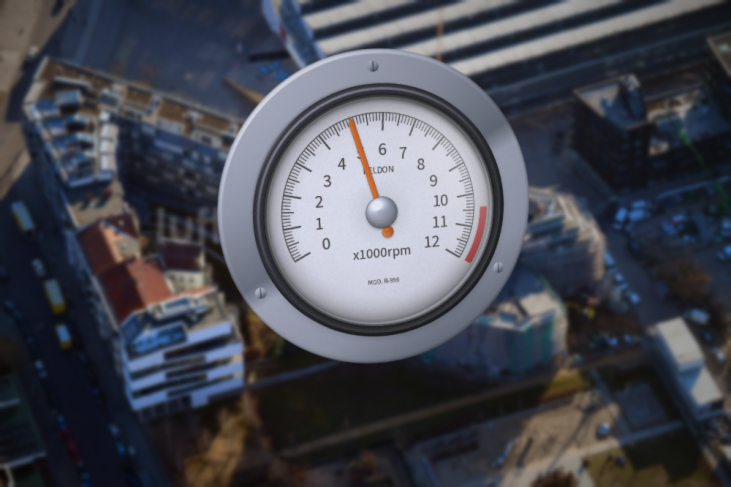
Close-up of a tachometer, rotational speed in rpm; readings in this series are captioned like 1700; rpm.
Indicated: 5000; rpm
